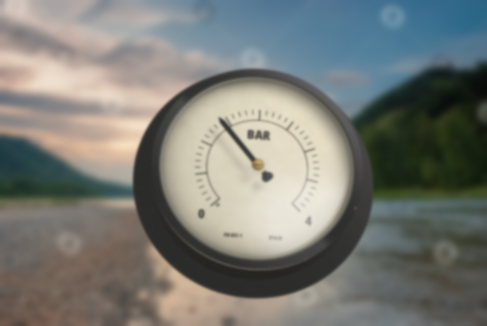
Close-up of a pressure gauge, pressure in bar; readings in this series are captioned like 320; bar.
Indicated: 1.4; bar
